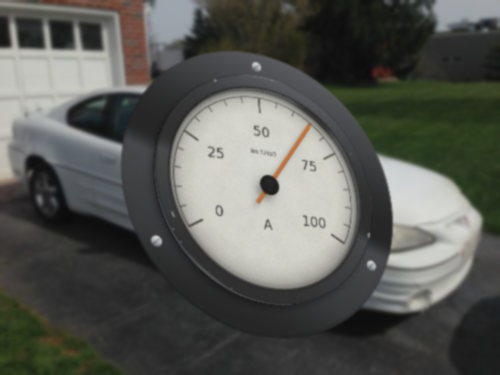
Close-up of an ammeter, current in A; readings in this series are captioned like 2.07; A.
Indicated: 65; A
